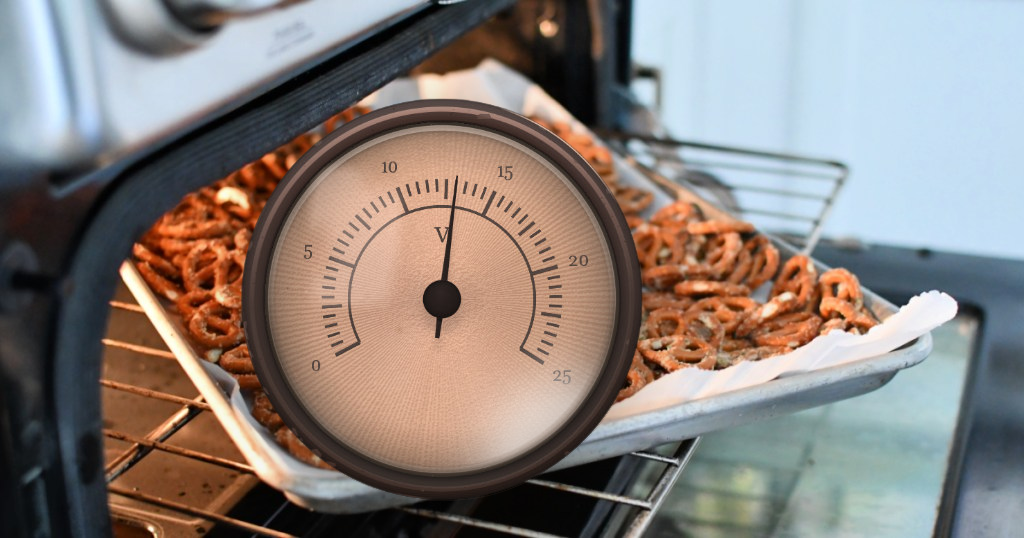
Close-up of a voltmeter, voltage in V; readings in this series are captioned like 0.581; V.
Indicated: 13; V
